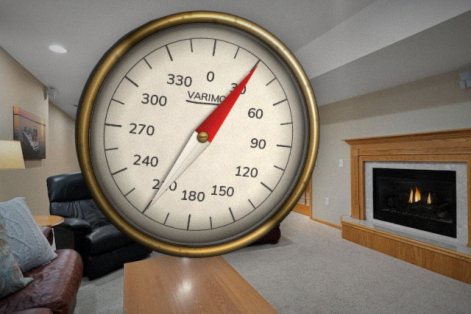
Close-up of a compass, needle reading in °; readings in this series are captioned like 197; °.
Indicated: 30; °
